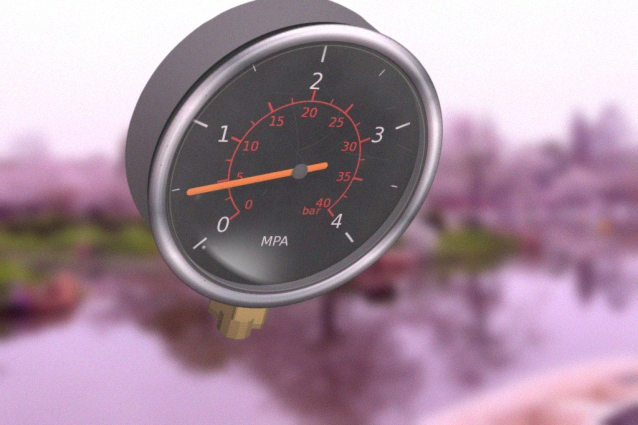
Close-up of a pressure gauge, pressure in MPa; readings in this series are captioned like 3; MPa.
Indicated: 0.5; MPa
